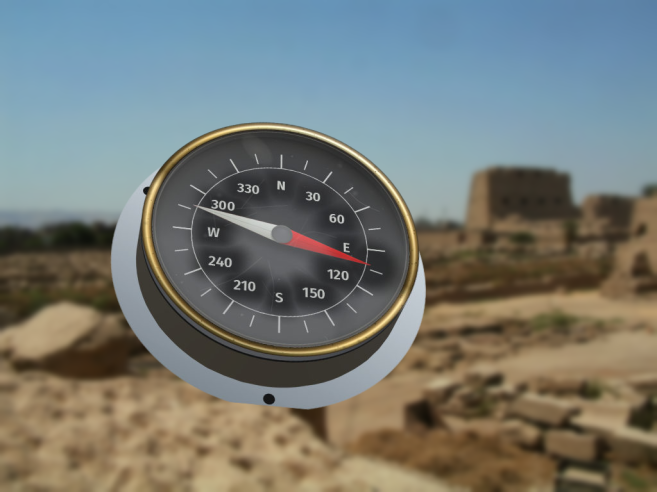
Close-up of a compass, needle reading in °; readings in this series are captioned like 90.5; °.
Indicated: 105; °
